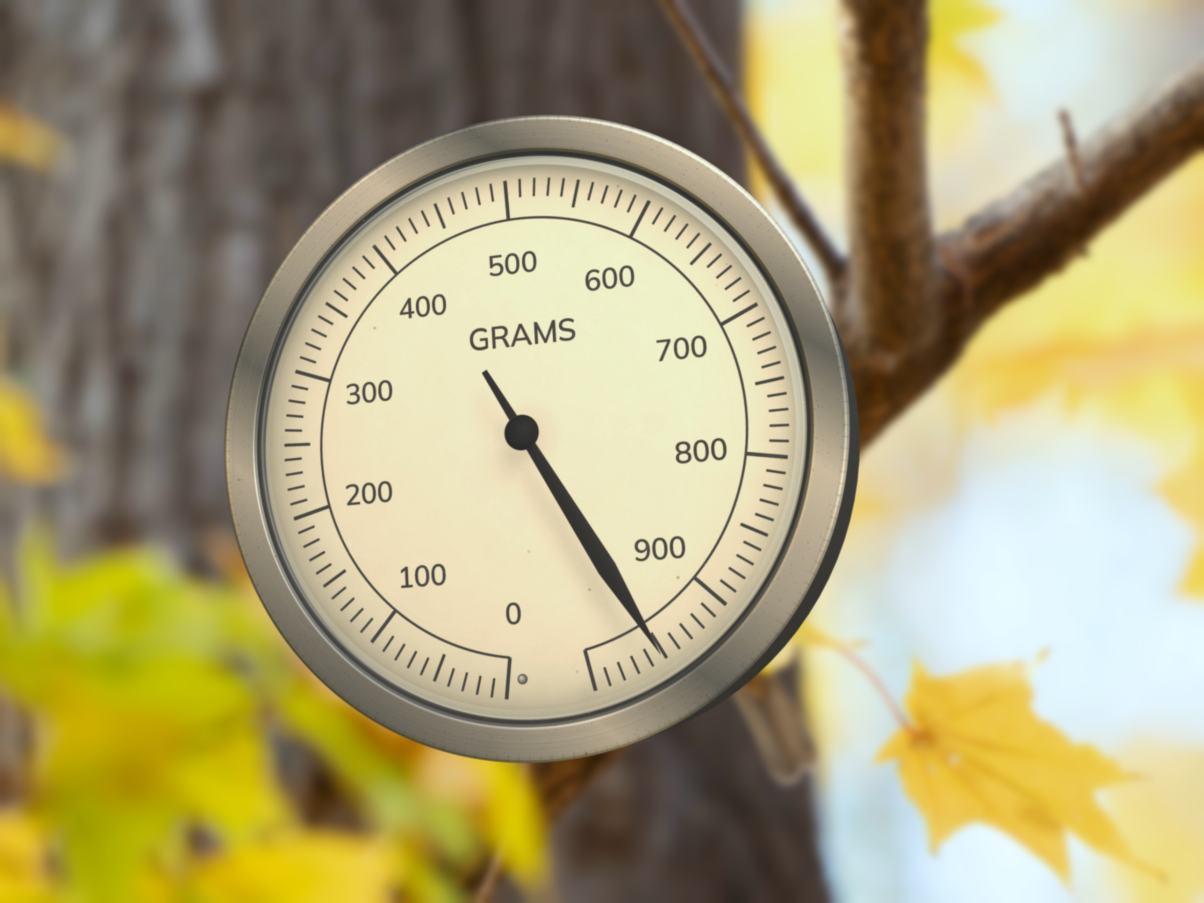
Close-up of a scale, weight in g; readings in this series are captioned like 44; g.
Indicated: 950; g
